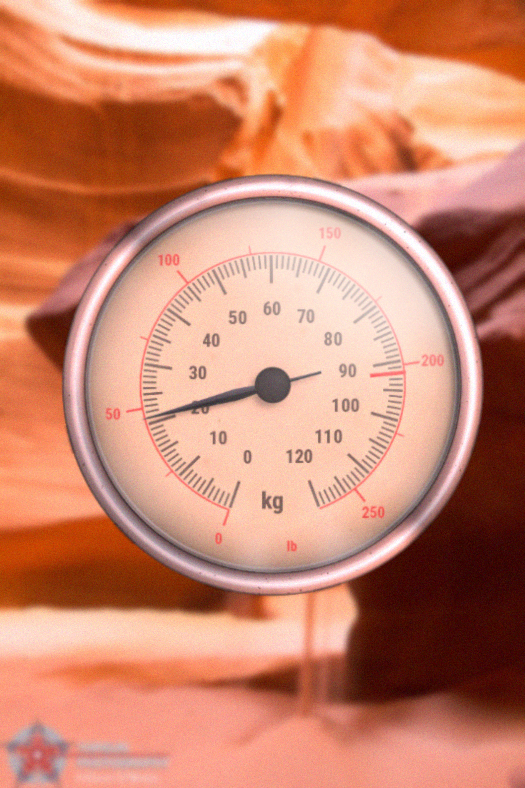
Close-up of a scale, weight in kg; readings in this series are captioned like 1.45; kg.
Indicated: 21; kg
